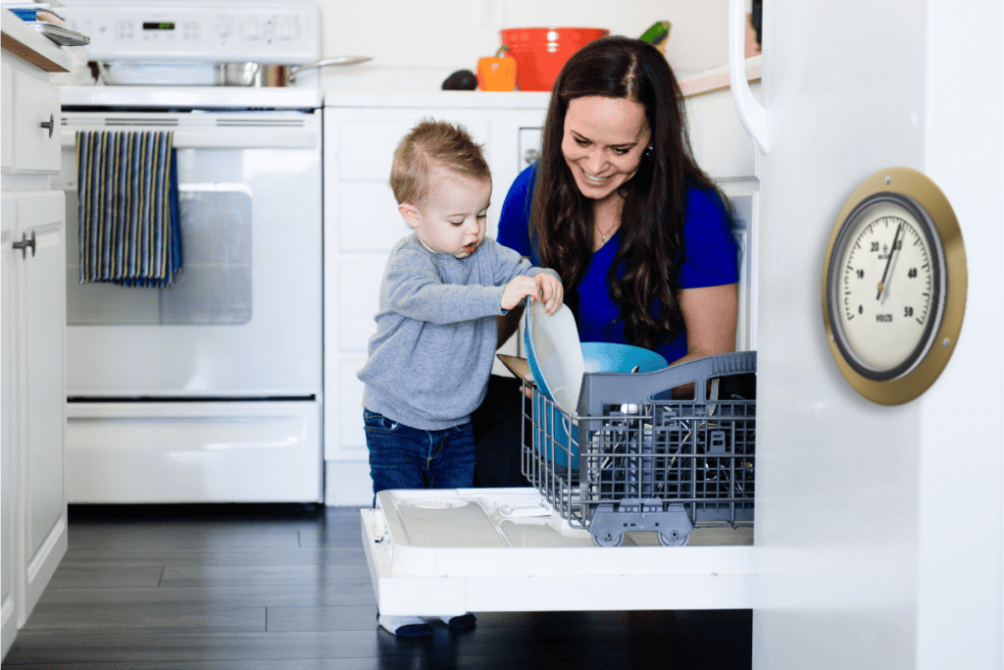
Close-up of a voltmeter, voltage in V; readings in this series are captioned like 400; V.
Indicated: 30; V
